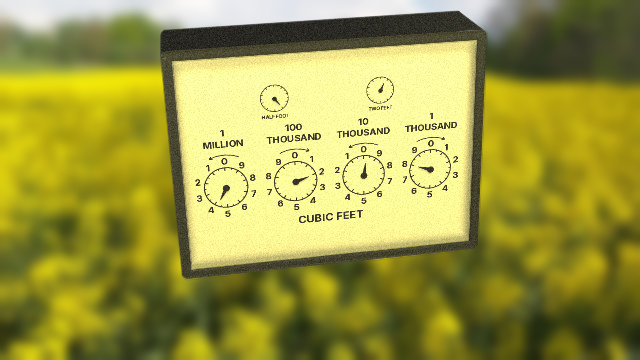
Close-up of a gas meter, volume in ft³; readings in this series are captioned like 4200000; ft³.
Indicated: 419800; ft³
